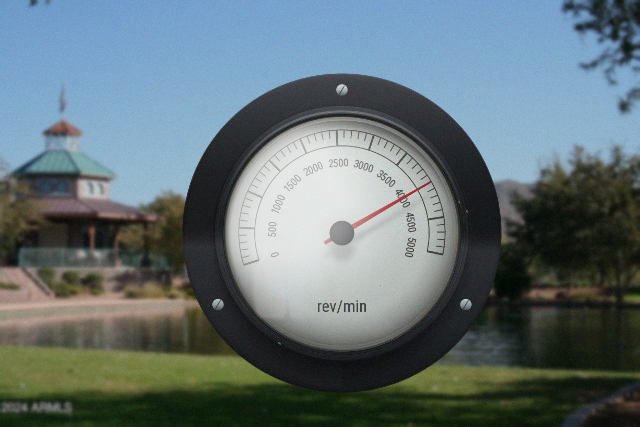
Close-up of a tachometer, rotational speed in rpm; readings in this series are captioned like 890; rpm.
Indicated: 4000; rpm
